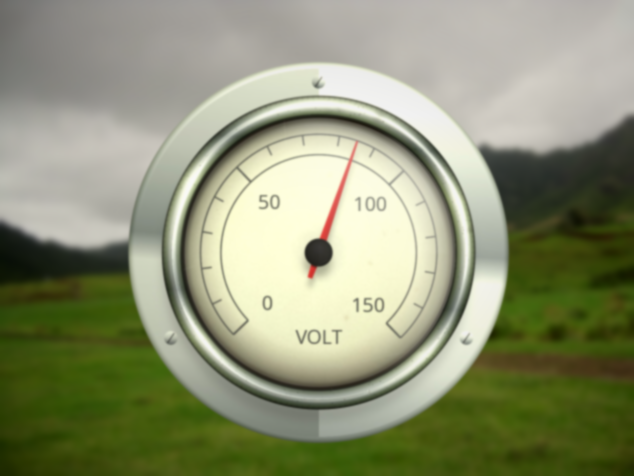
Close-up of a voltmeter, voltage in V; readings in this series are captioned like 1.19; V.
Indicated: 85; V
